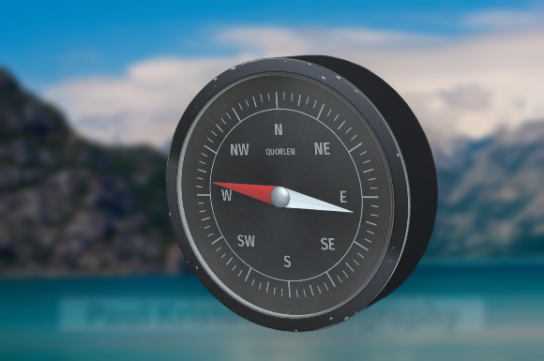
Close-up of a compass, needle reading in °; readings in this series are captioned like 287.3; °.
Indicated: 280; °
